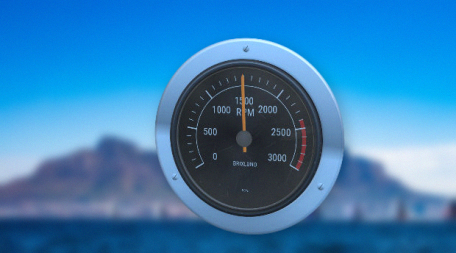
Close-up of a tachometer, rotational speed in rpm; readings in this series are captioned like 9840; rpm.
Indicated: 1500; rpm
